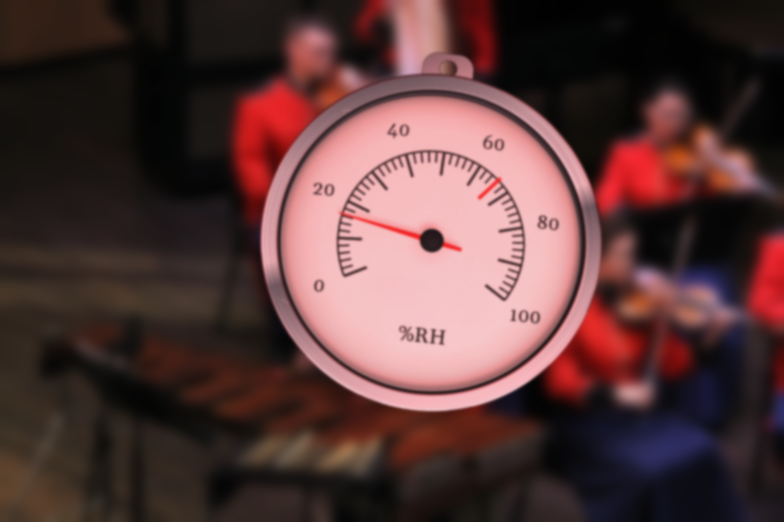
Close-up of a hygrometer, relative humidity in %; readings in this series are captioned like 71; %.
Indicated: 16; %
